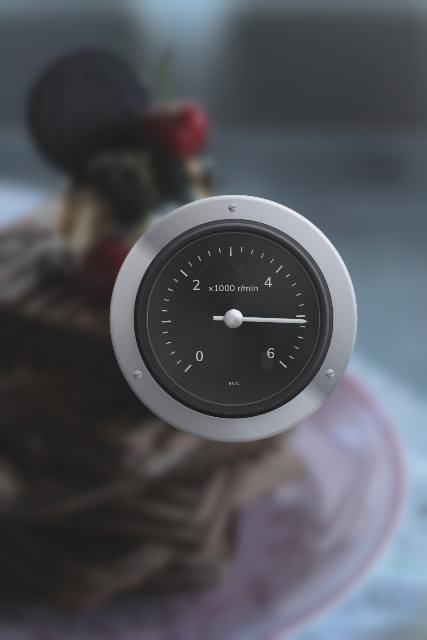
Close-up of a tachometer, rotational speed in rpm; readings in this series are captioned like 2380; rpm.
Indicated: 5100; rpm
